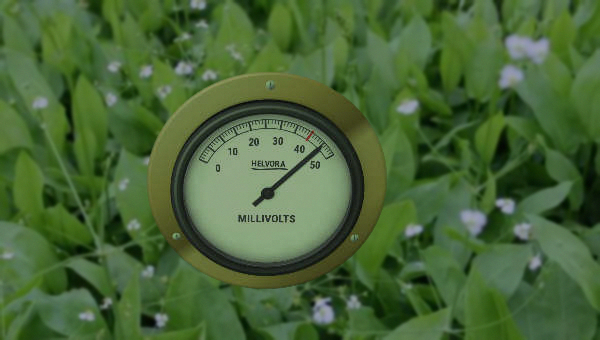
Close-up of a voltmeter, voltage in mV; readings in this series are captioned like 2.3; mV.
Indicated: 45; mV
